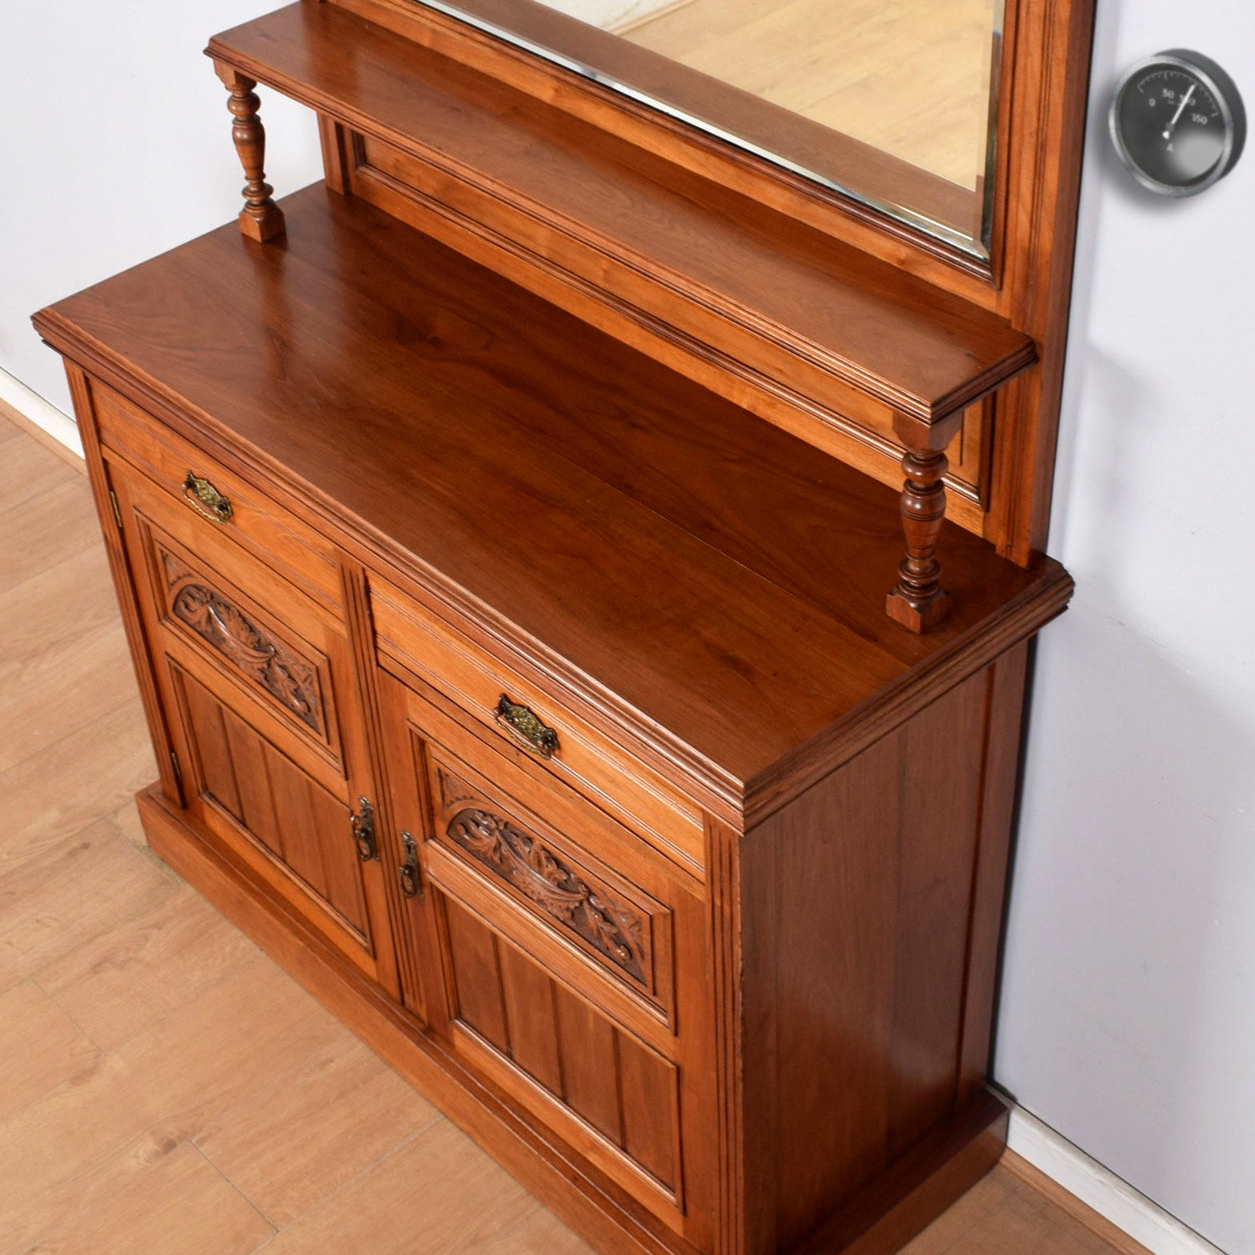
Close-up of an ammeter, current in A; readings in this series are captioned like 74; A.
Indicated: 100; A
